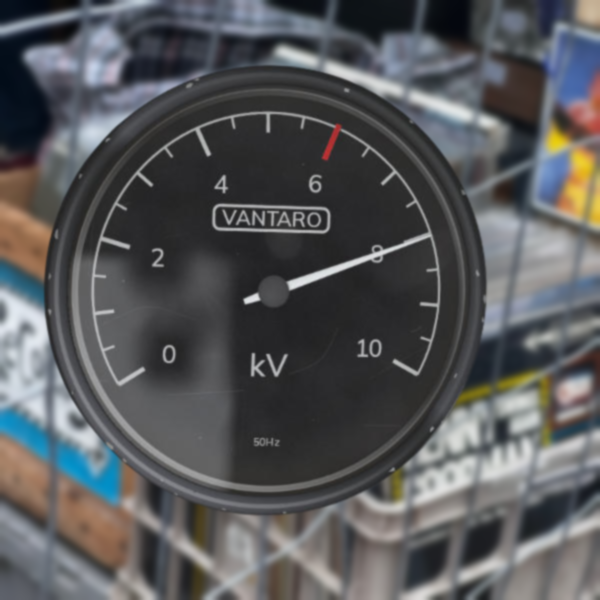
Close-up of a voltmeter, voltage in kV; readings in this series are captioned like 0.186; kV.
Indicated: 8; kV
